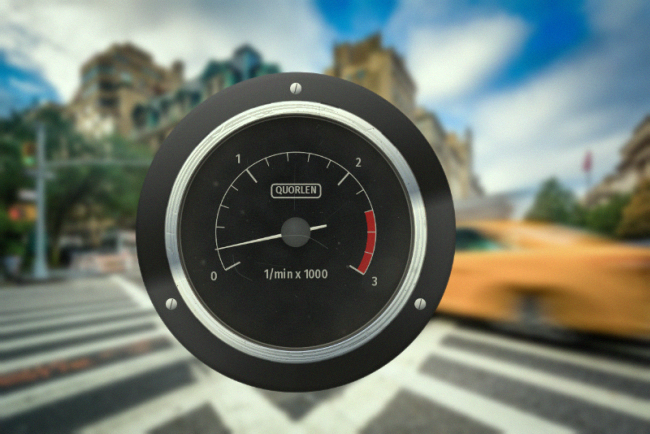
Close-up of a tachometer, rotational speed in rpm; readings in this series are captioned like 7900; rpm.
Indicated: 200; rpm
